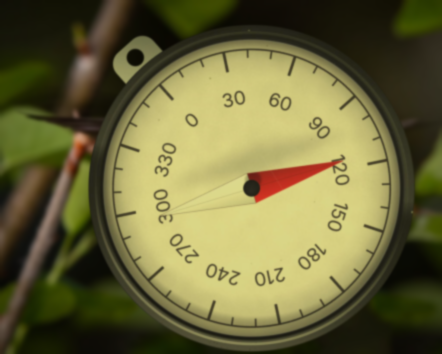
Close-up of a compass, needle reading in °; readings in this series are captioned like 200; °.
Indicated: 115; °
